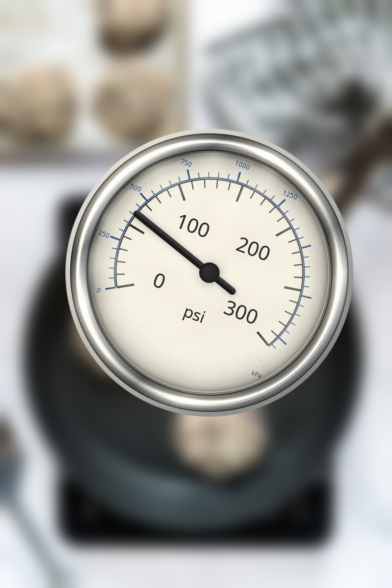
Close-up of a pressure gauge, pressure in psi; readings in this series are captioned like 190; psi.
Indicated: 60; psi
